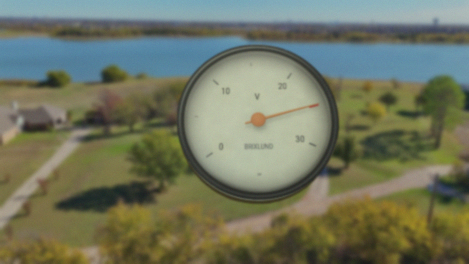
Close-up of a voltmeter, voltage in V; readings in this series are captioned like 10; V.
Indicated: 25; V
